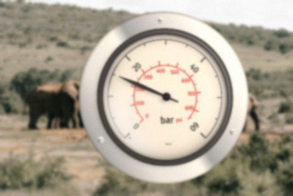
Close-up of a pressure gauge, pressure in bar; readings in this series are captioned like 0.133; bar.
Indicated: 15; bar
